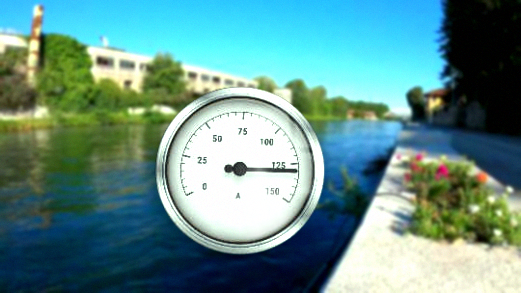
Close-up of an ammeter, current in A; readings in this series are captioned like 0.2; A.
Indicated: 130; A
